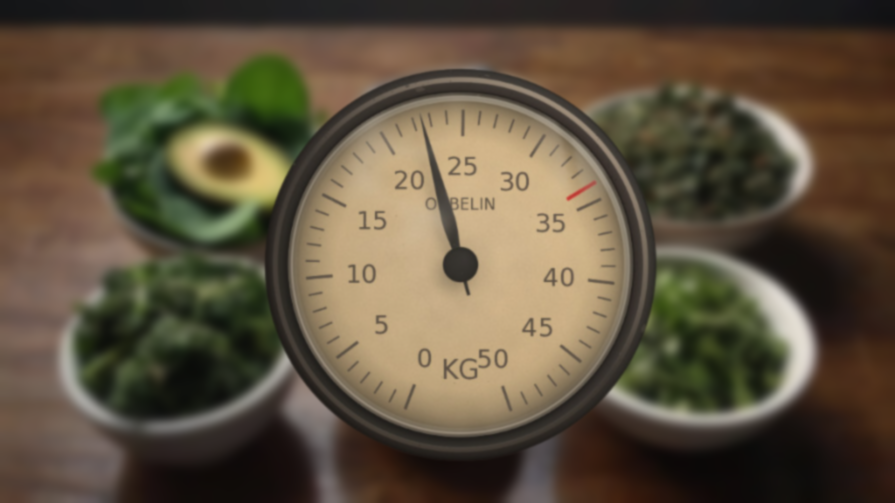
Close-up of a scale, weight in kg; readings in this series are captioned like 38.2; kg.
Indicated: 22.5; kg
